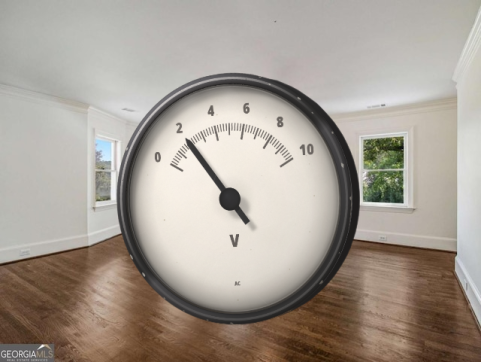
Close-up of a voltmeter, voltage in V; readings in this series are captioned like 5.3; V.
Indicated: 2; V
